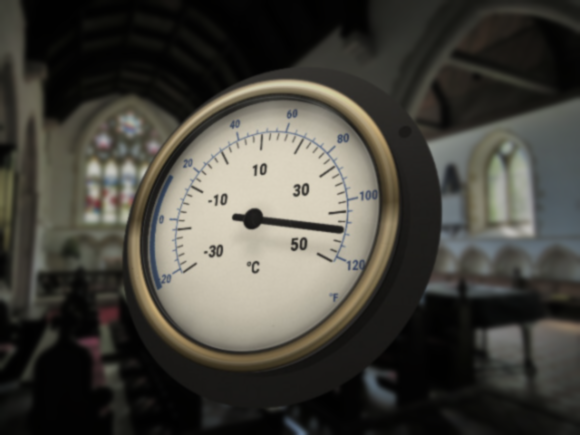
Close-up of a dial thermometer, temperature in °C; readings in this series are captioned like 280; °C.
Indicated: 44; °C
